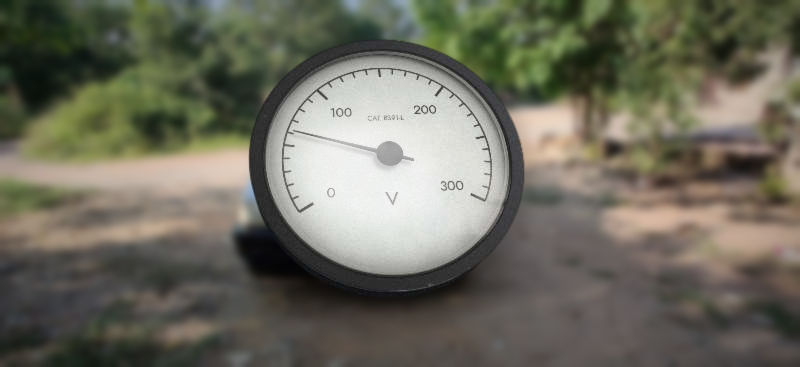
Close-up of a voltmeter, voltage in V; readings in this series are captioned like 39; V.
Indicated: 60; V
